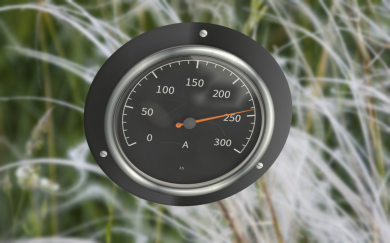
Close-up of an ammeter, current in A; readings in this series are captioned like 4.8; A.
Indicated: 240; A
